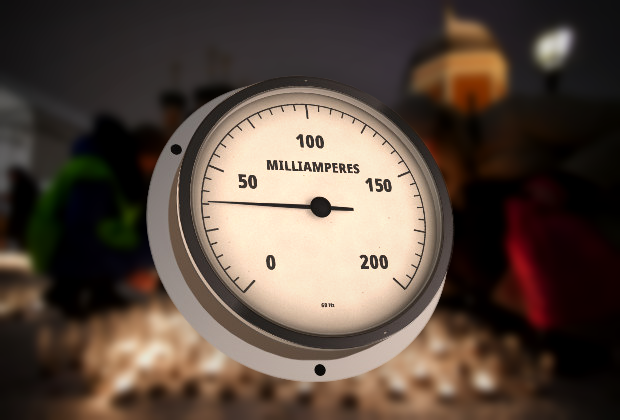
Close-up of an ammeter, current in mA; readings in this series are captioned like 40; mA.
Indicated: 35; mA
